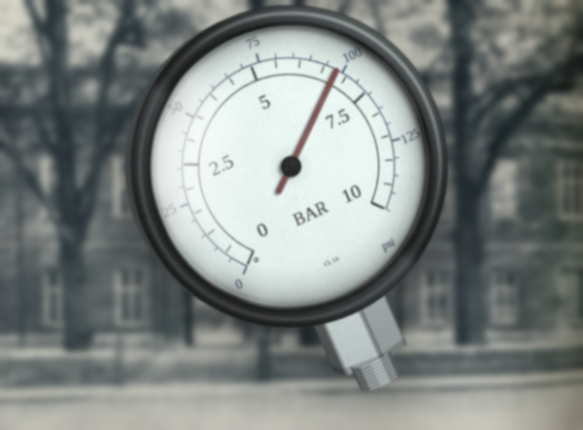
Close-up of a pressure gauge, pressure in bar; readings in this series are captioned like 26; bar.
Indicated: 6.75; bar
